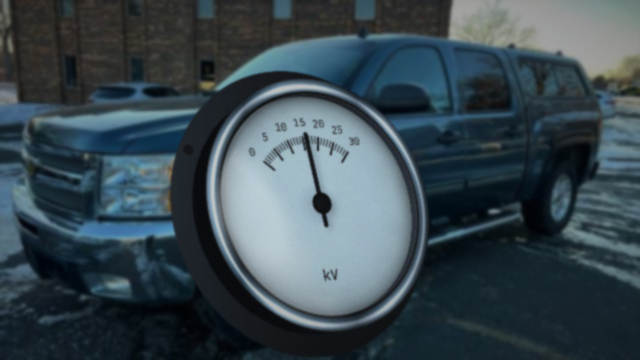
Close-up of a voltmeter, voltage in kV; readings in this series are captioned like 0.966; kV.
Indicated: 15; kV
